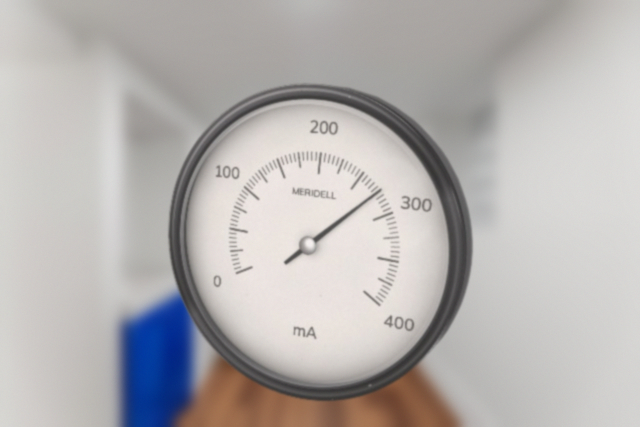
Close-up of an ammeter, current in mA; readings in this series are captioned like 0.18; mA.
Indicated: 275; mA
